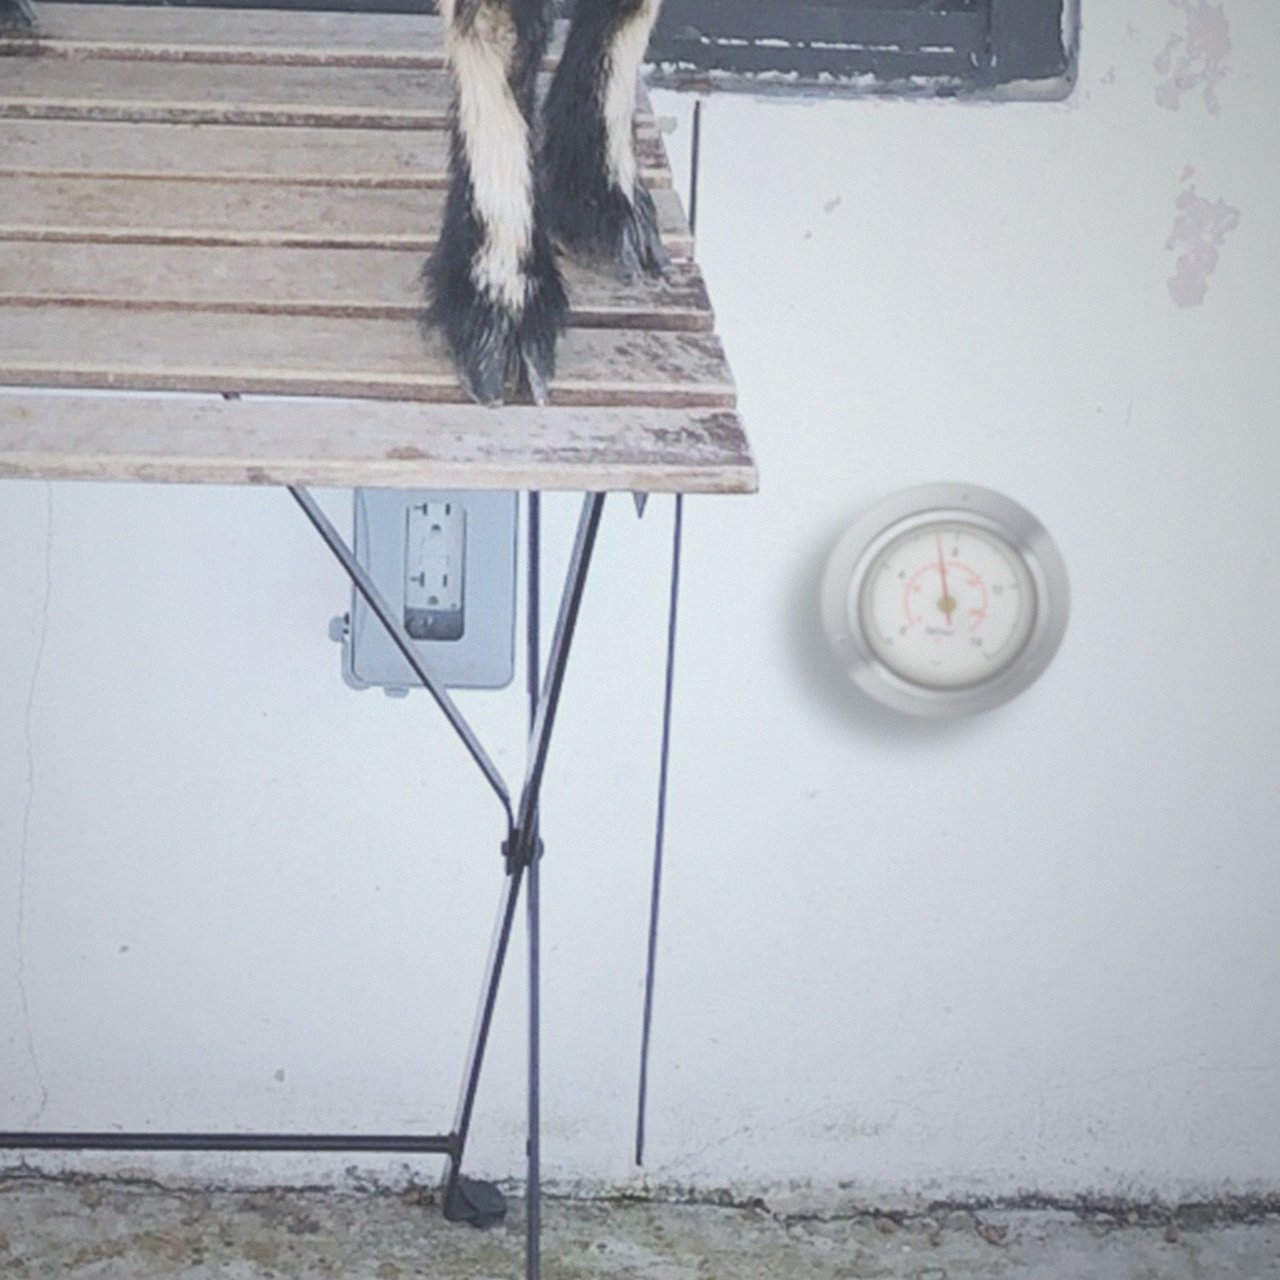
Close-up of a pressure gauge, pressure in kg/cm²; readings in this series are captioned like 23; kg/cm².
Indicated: 7; kg/cm²
